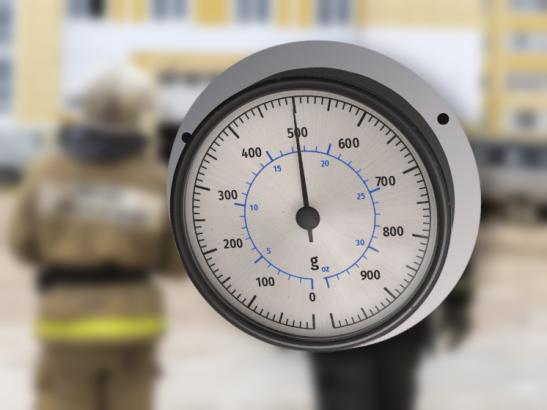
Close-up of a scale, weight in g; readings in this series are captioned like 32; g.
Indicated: 500; g
